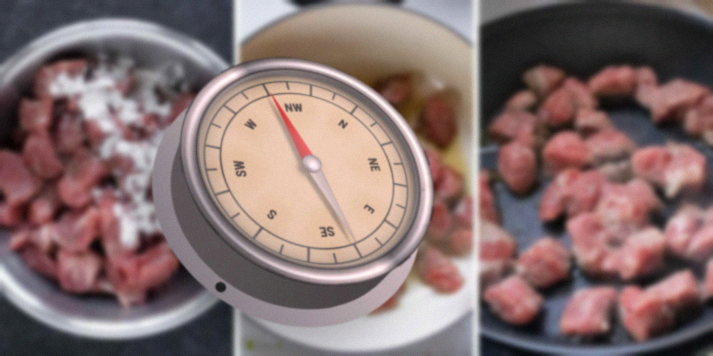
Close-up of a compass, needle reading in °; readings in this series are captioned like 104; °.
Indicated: 300; °
